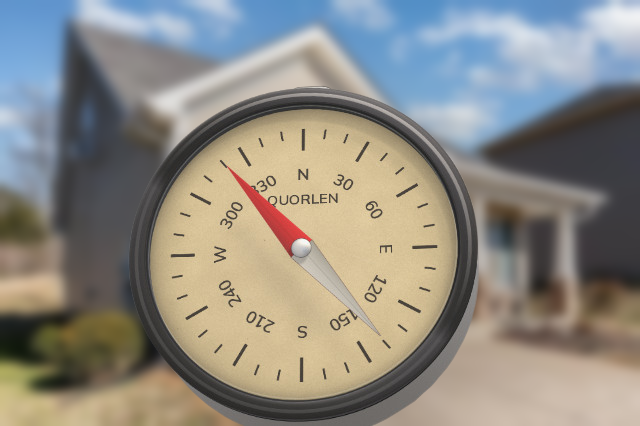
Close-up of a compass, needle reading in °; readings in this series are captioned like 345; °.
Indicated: 320; °
